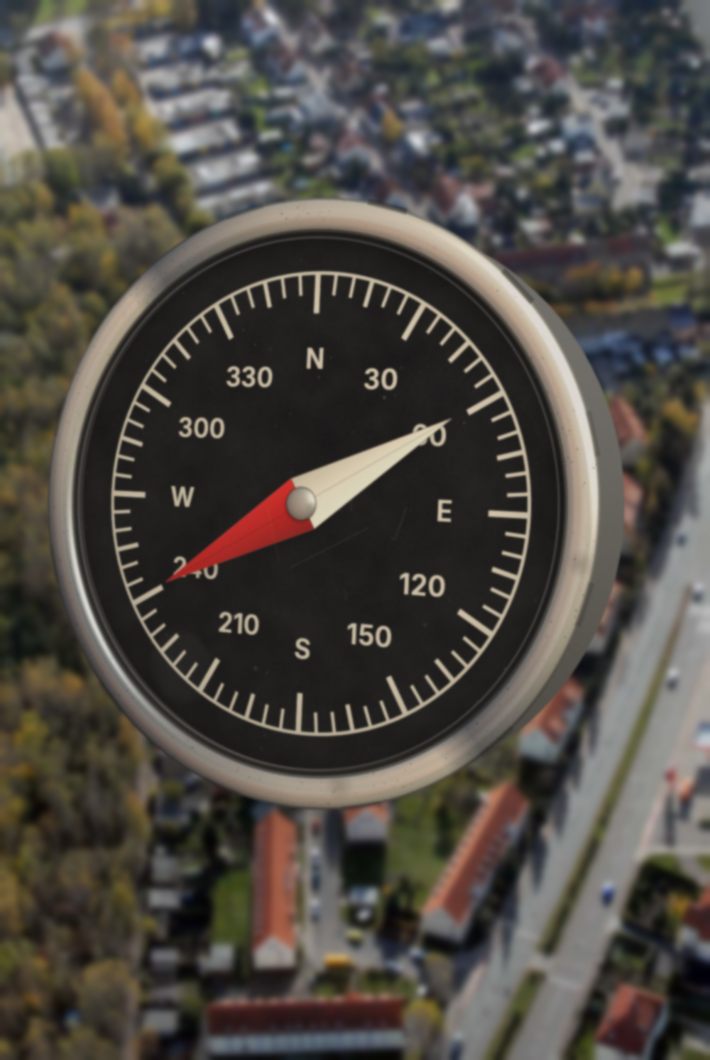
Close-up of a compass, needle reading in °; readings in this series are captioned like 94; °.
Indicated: 240; °
